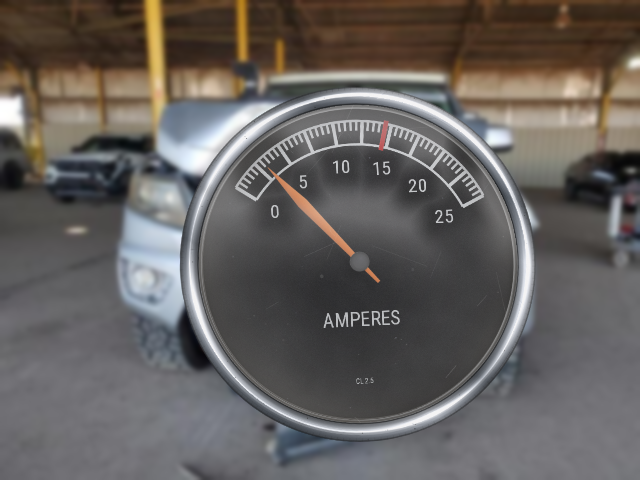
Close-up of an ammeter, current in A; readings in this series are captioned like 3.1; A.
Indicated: 3; A
